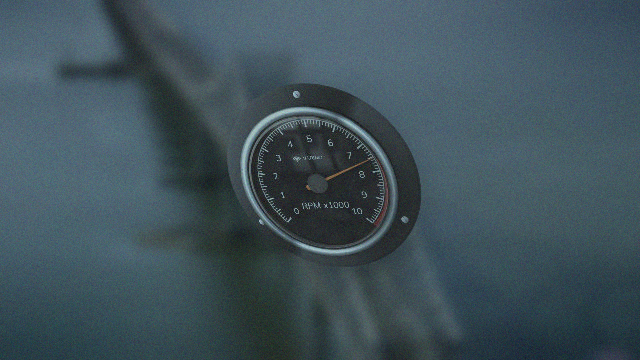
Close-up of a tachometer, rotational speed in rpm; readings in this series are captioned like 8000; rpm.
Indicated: 7500; rpm
